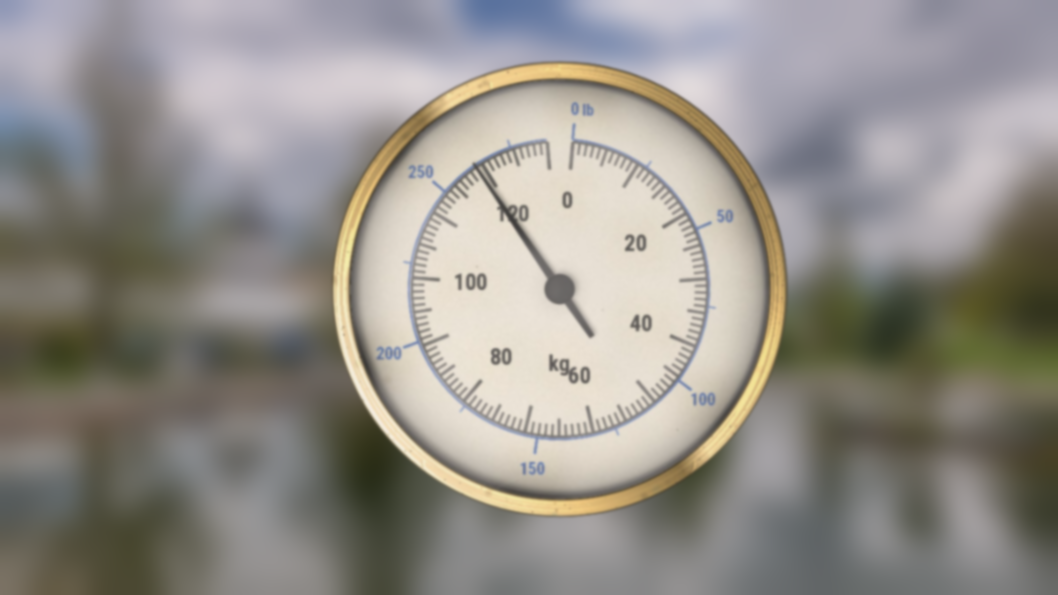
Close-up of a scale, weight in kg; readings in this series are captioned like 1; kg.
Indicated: 119; kg
